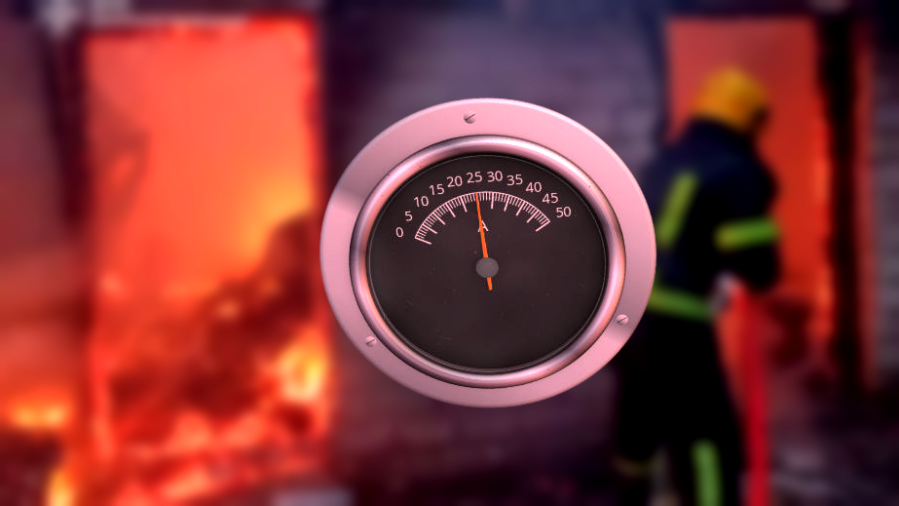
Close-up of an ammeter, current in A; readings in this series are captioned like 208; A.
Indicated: 25; A
